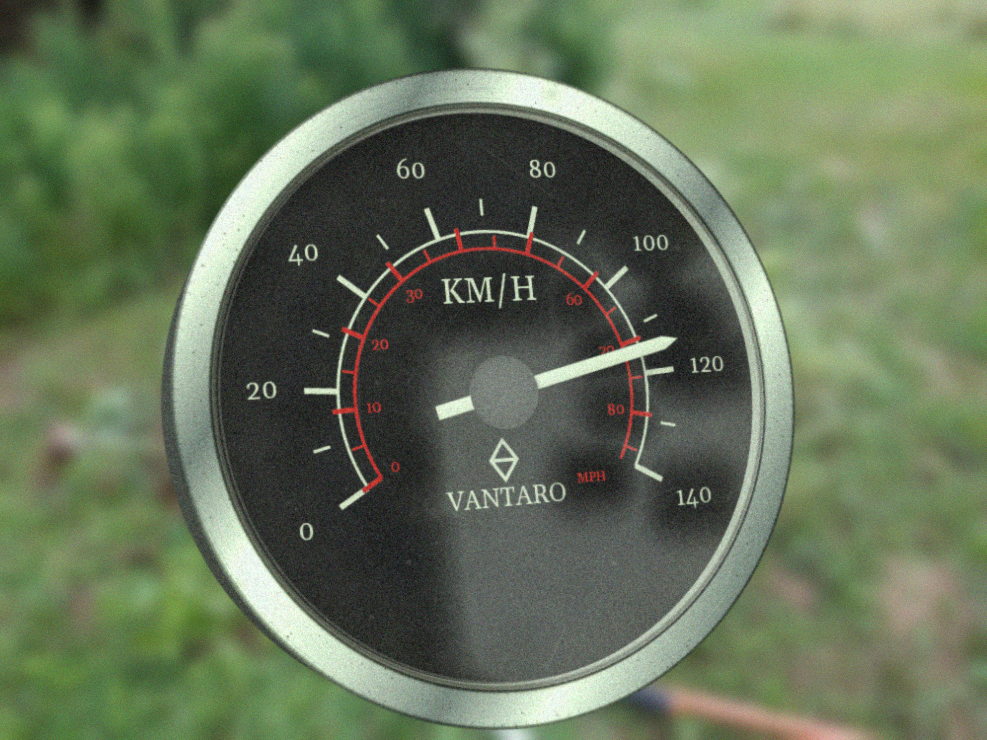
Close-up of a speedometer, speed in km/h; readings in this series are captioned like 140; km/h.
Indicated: 115; km/h
